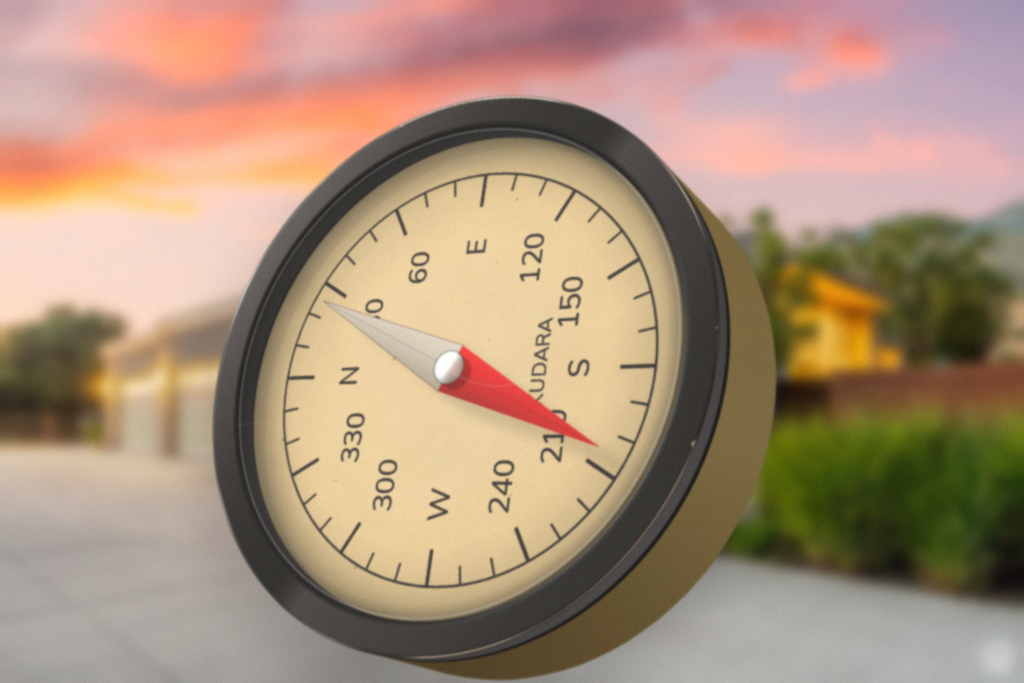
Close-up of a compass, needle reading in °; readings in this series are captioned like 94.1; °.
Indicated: 205; °
